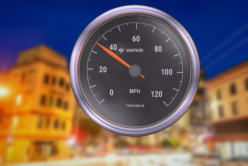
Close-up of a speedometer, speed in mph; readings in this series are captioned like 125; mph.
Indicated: 35; mph
